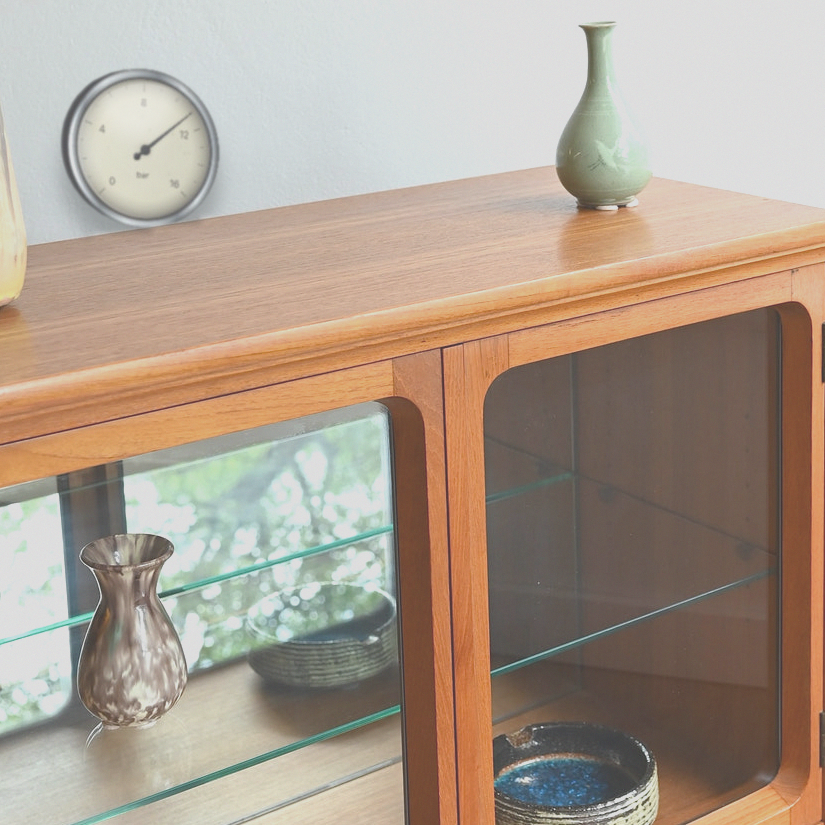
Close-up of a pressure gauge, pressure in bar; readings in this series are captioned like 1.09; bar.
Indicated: 11; bar
